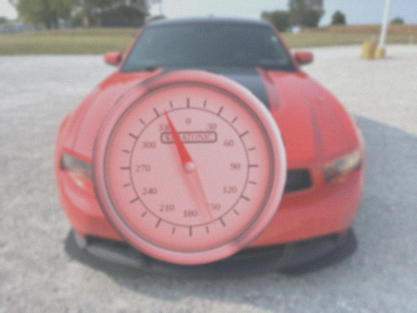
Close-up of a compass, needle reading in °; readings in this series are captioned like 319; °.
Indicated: 337.5; °
